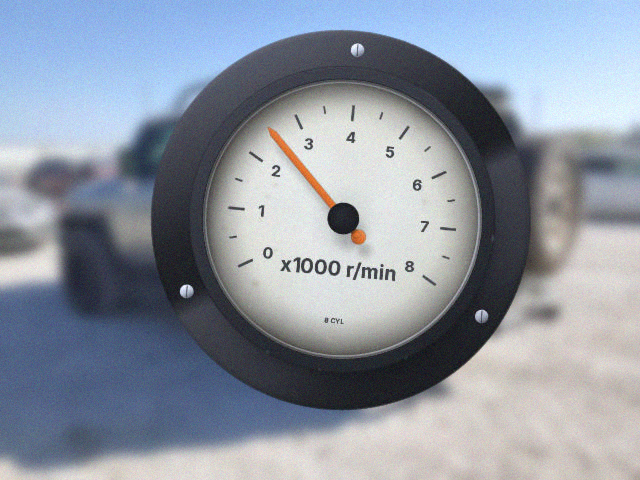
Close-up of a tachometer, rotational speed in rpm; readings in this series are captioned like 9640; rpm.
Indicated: 2500; rpm
